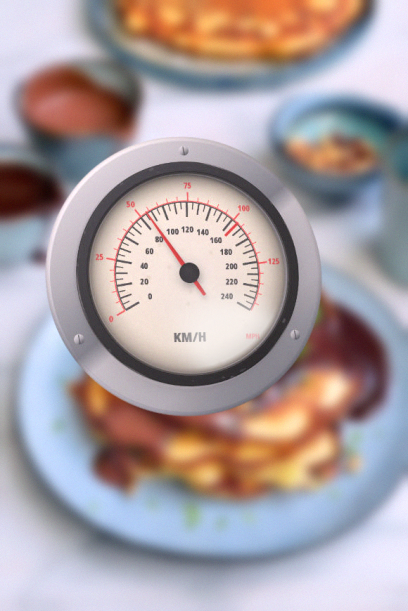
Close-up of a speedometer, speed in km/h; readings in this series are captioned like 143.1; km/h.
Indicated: 85; km/h
